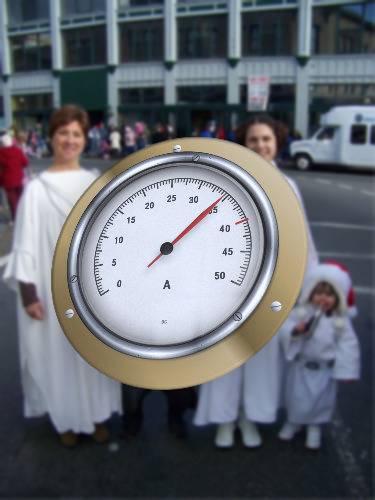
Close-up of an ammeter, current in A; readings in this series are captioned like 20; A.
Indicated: 35; A
